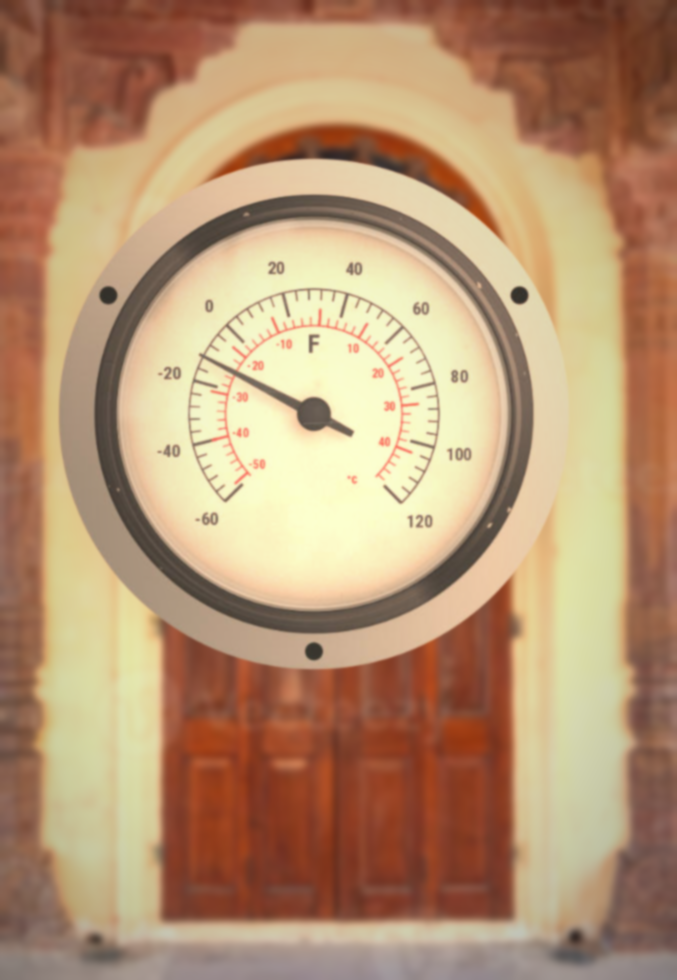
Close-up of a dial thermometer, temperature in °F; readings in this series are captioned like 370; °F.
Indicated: -12; °F
